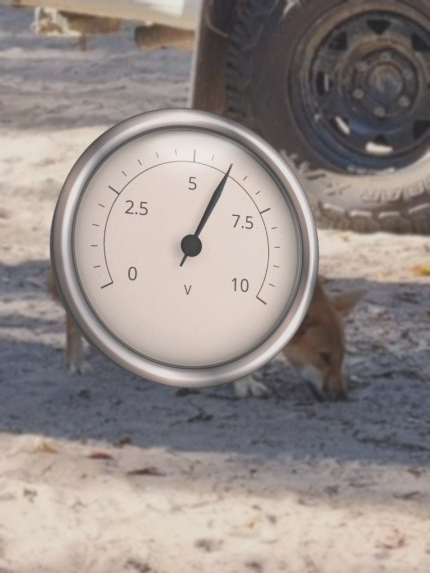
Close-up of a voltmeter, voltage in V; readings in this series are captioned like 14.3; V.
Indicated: 6; V
